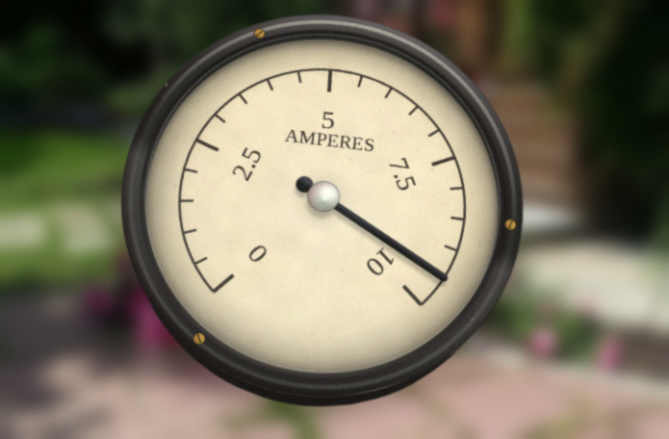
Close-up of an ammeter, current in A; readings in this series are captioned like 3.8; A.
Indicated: 9.5; A
